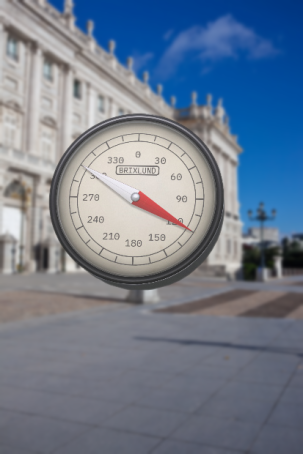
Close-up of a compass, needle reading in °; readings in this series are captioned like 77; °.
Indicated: 120; °
